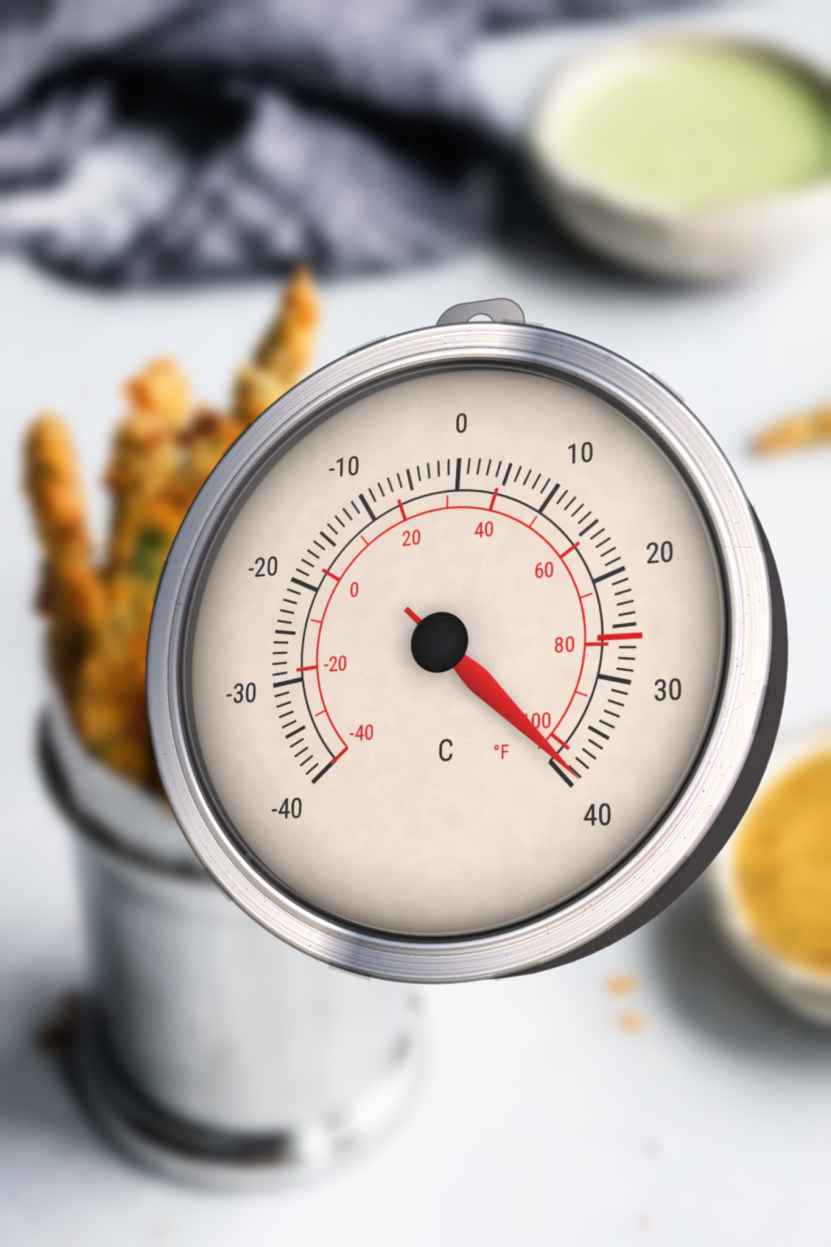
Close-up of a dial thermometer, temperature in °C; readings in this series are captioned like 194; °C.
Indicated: 39; °C
